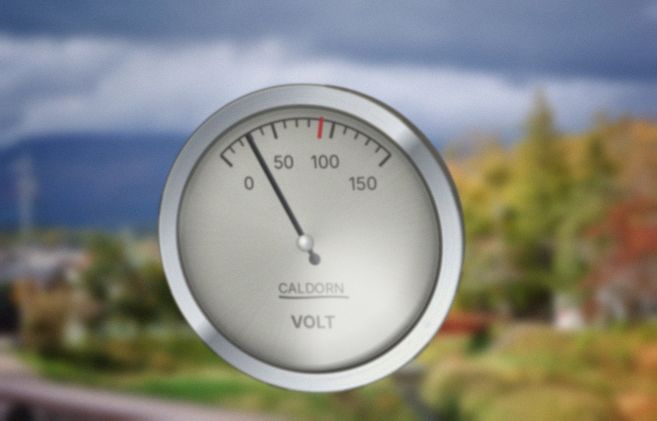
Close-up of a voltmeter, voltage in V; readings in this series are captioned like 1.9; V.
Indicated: 30; V
